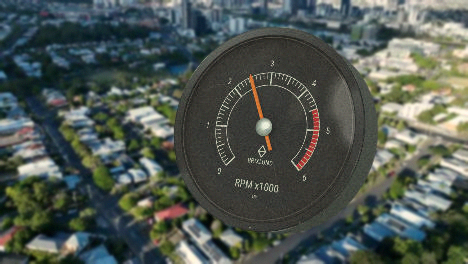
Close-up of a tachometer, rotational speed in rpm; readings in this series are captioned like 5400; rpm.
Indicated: 2500; rpm
